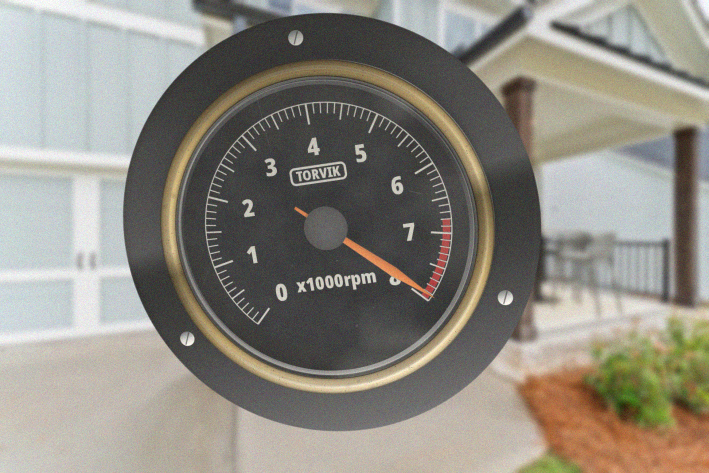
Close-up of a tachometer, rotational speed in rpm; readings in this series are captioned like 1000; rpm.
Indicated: 7900; rpm
